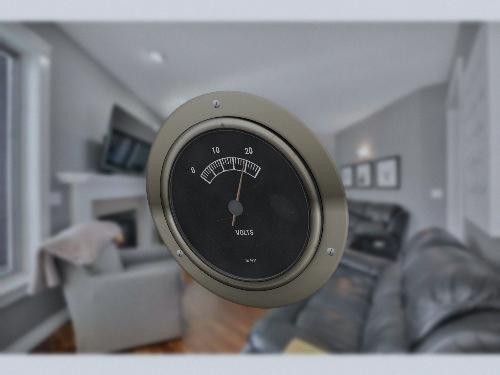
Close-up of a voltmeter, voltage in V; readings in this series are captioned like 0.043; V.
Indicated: 20; V
